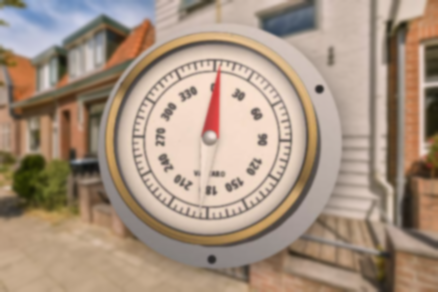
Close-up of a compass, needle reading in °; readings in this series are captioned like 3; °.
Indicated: 5; °
